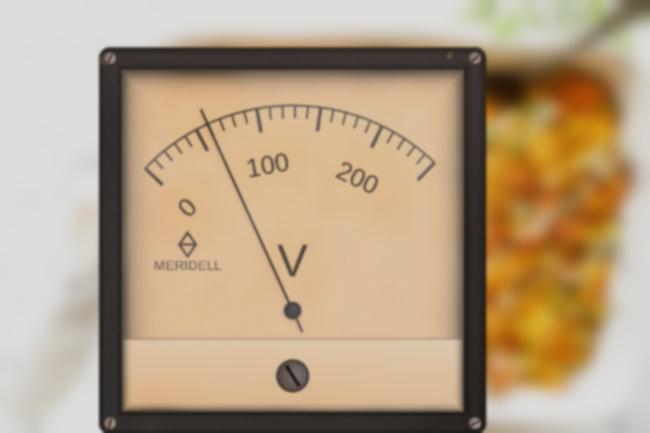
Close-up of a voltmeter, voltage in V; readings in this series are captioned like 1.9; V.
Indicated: 60; V
